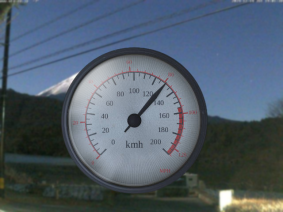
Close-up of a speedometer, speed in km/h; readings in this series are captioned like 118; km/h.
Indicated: 130; km/h
